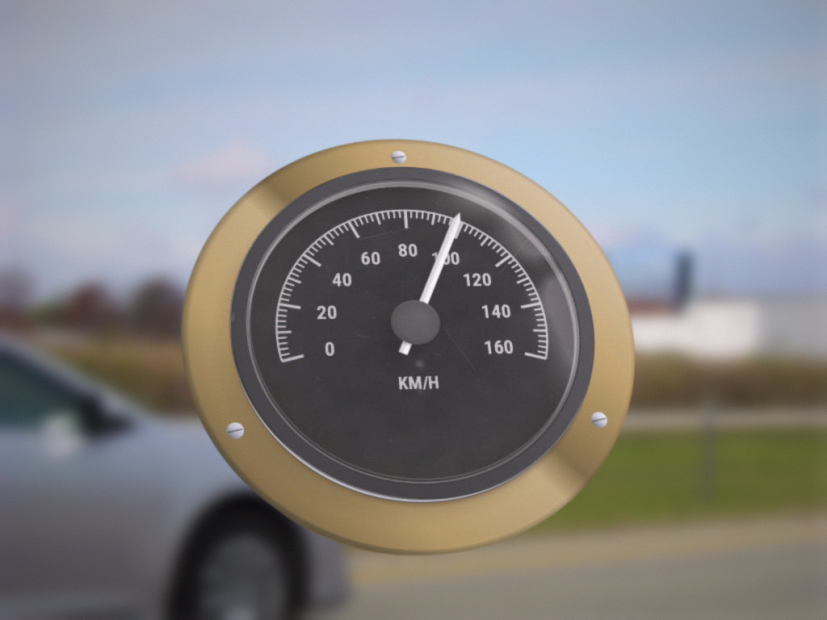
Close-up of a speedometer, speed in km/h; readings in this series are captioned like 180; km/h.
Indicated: 98; km/h
